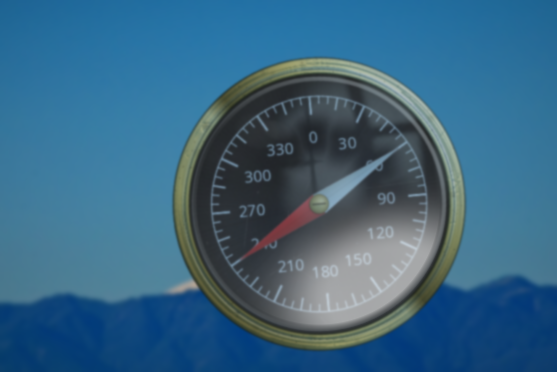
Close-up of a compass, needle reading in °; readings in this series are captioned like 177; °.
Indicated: 240; °
